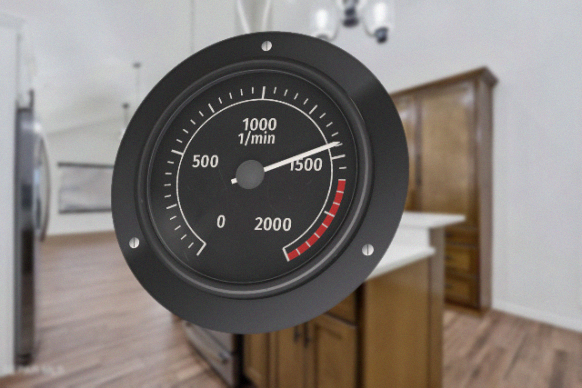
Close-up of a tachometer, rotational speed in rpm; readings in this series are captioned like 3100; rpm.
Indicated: 1450; rpm
